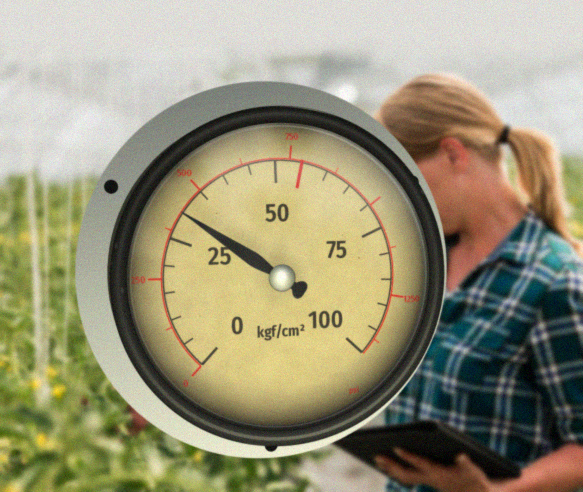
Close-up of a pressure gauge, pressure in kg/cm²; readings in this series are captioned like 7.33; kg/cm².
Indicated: 30; kg/cm²
